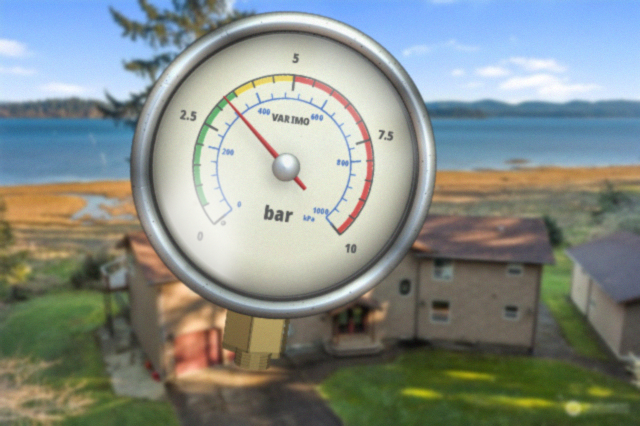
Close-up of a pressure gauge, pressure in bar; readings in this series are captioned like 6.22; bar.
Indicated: 3.25; bar
